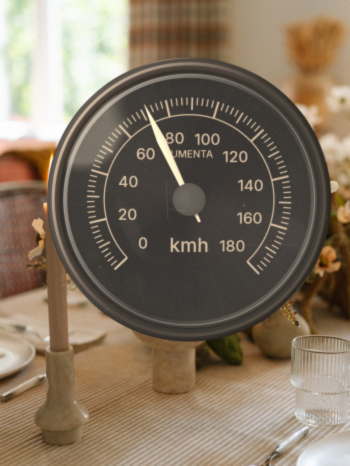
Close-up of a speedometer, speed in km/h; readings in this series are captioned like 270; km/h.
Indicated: 72; km/h
